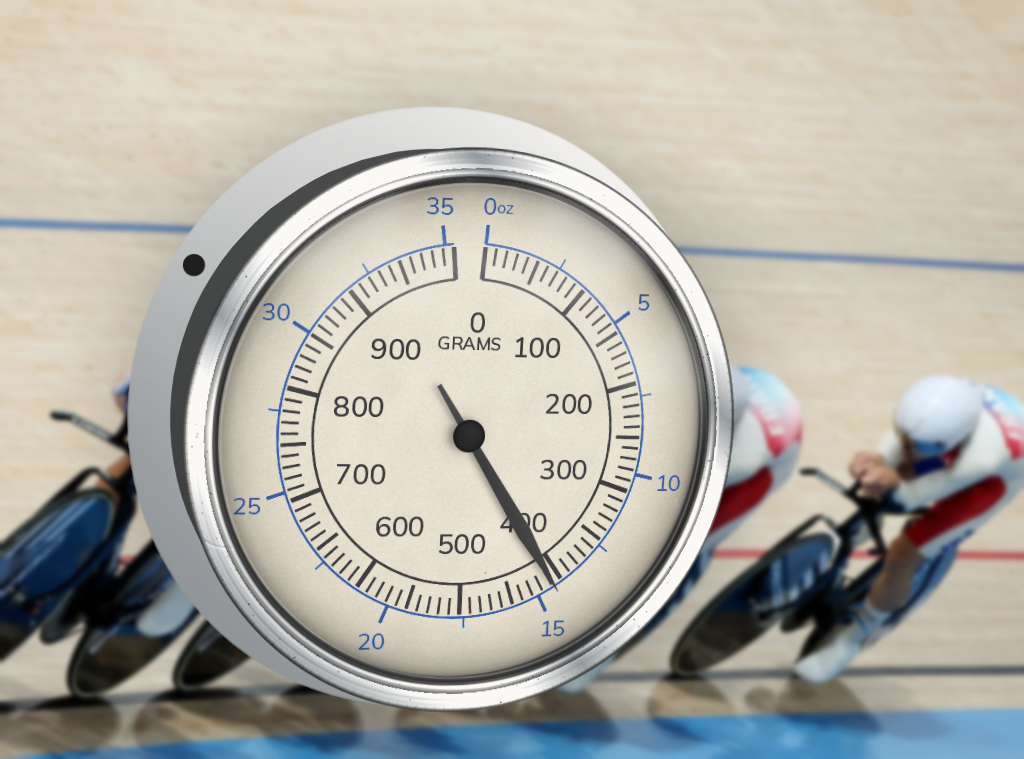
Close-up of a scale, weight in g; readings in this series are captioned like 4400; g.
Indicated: 410; g
